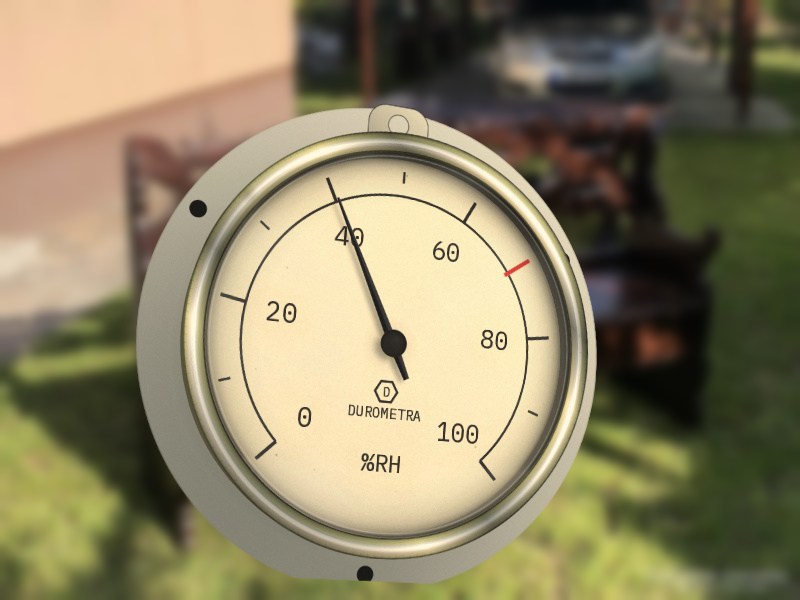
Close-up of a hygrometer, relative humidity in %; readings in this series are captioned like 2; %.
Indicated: 40; %
